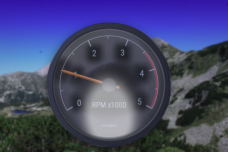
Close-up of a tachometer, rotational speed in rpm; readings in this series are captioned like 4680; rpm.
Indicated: 1000; rpm
